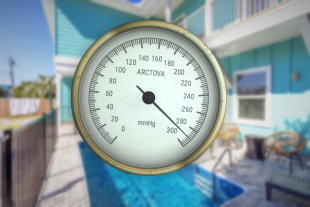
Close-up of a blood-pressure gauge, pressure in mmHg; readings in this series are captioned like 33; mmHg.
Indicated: 290; mmHg
